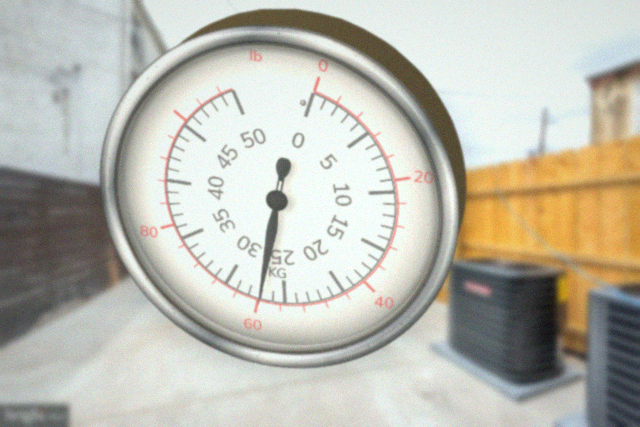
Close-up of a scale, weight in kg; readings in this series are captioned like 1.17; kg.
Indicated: 27; kg
